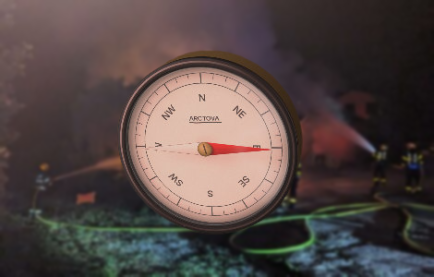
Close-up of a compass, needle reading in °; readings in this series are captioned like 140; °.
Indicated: 90; °
